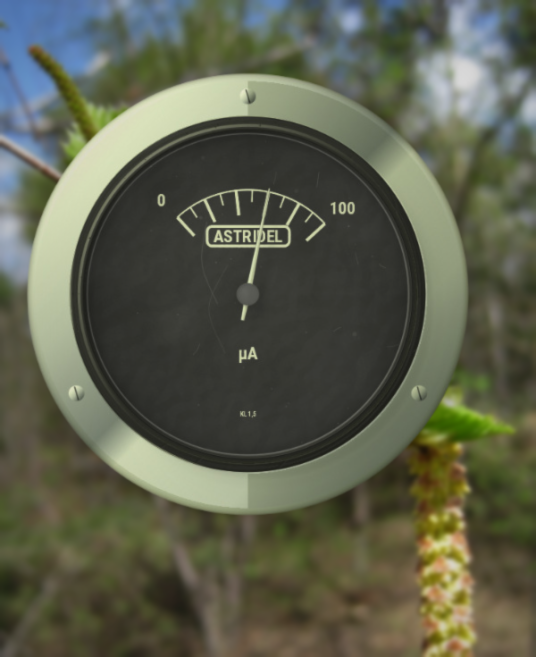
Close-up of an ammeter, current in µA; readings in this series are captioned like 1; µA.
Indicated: 60; µA
